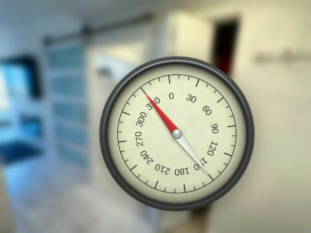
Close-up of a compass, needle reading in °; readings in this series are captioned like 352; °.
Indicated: 330; °
